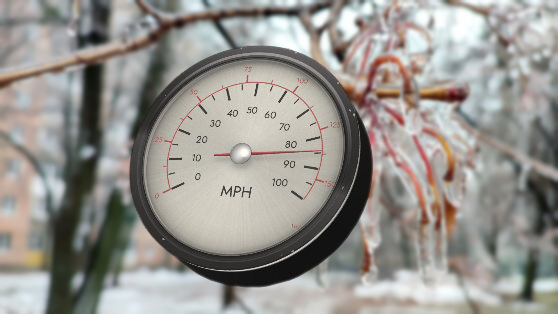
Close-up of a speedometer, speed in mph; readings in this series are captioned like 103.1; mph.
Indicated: 85; mph
